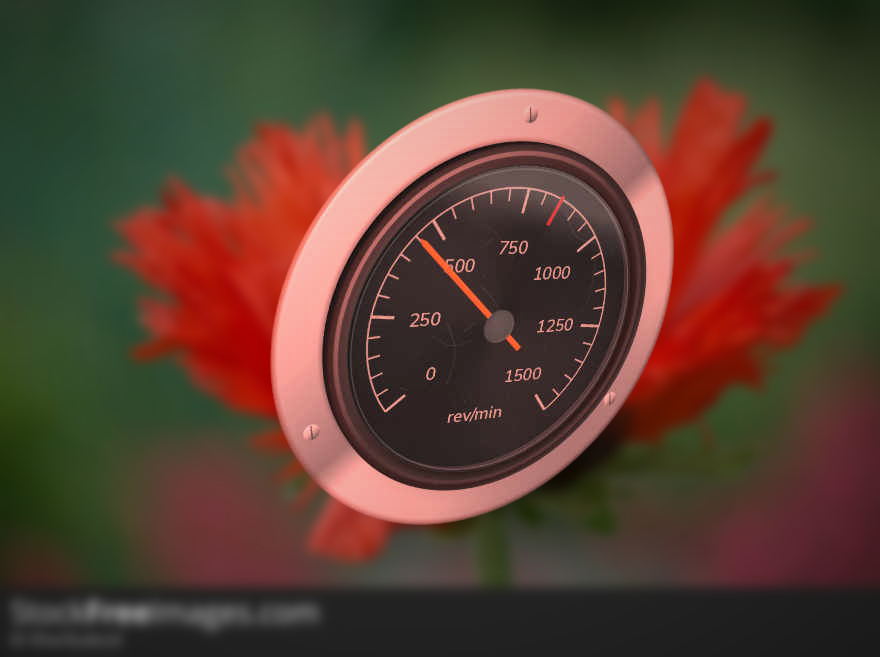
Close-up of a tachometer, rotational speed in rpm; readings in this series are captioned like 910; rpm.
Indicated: 450; rpm
